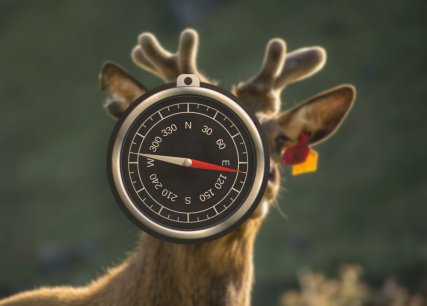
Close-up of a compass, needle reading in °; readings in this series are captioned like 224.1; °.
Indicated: 100; °
